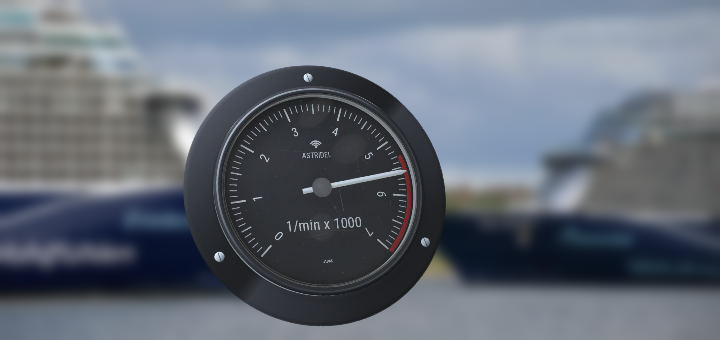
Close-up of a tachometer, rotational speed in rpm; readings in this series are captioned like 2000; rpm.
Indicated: 5600; rpm
